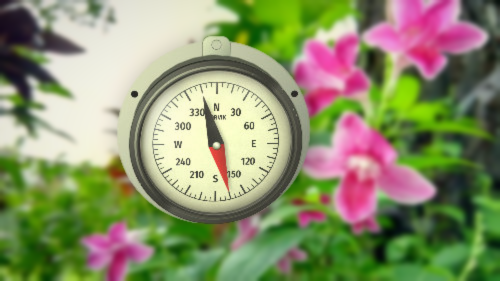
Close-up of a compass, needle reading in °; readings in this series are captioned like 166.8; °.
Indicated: 165; °
